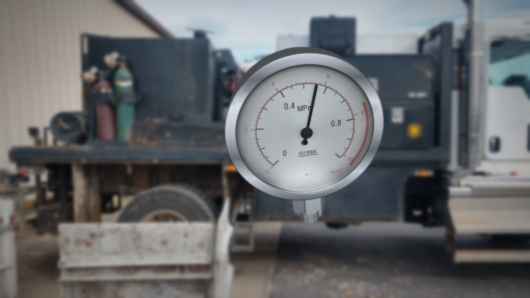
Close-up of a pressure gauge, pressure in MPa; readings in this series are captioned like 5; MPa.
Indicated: 0.55; MPa
